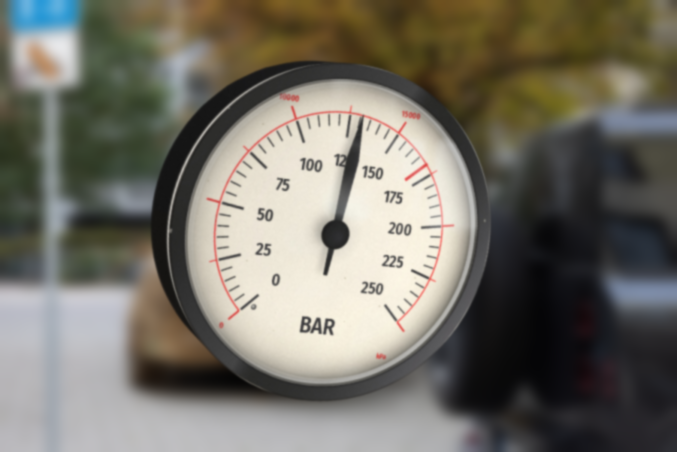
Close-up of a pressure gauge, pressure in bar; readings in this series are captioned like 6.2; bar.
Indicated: 130; bar
